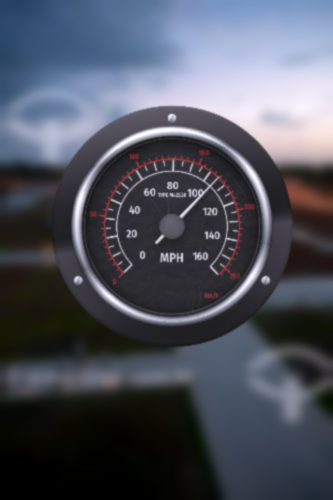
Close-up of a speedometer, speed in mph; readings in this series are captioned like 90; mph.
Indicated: 105; mph
